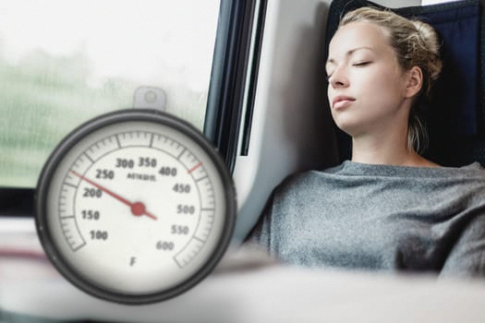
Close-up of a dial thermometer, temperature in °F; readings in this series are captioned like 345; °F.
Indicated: 220; °F
